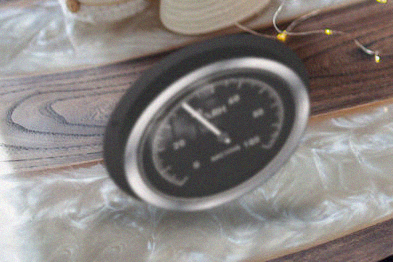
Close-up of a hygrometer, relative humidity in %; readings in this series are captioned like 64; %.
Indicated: 40; %
